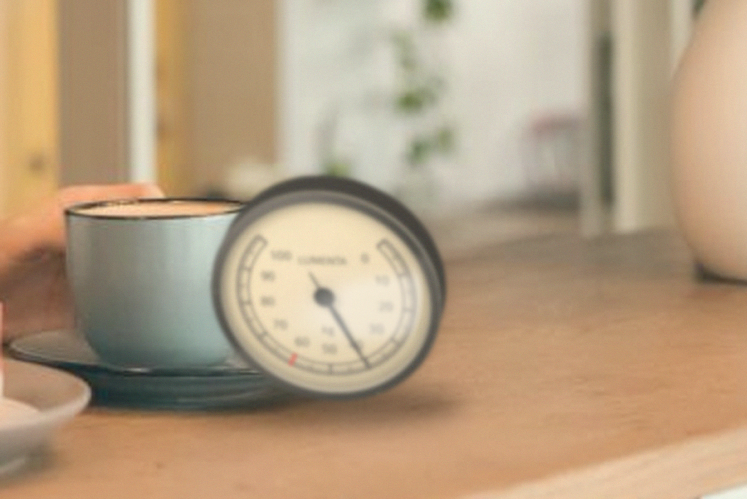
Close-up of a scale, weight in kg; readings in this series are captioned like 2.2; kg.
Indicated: 40; kg
